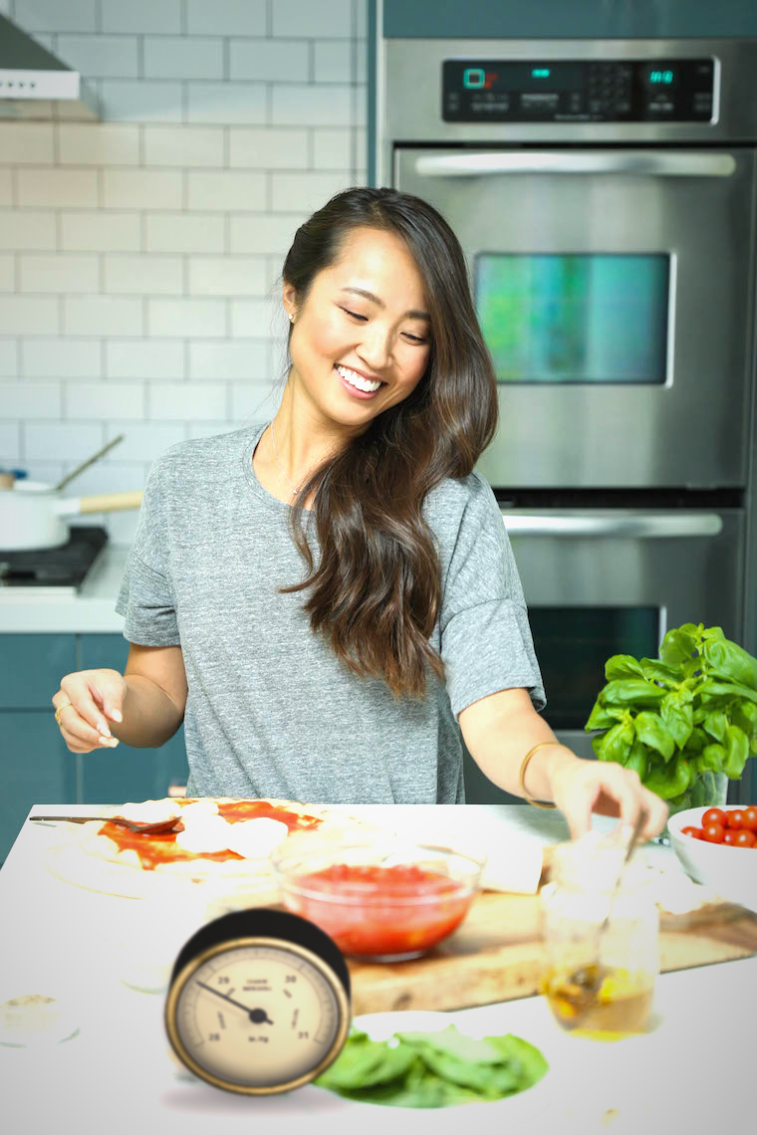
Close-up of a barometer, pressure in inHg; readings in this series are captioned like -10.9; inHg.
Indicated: 28.8; inHg
